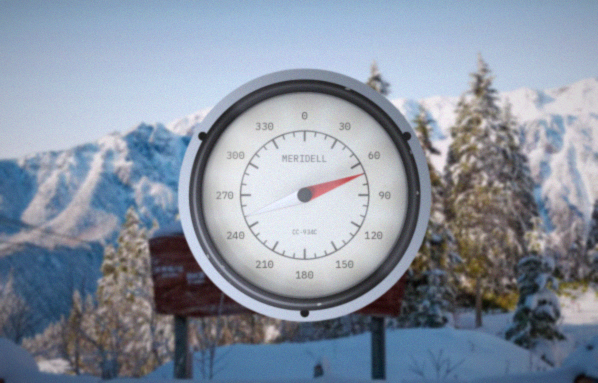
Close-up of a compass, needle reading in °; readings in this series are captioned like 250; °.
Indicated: 70; °
